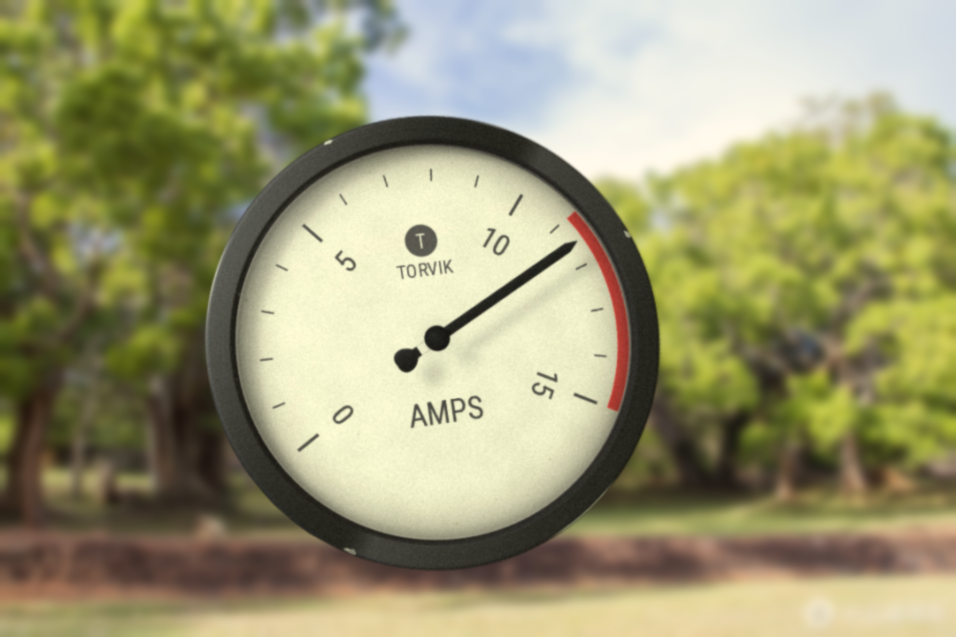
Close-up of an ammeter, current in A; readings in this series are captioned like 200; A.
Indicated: 11.5; A
